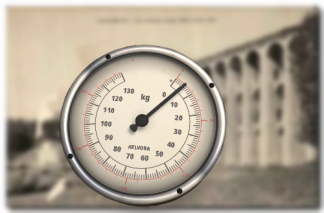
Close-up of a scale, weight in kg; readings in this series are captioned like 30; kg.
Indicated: 5; kg
